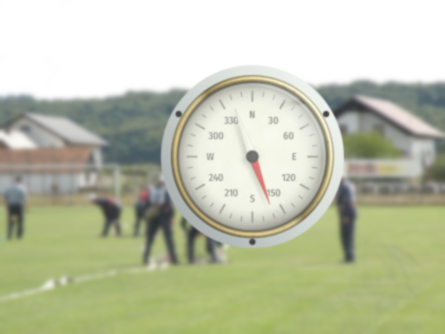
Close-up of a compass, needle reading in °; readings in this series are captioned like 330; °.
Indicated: 160; °
